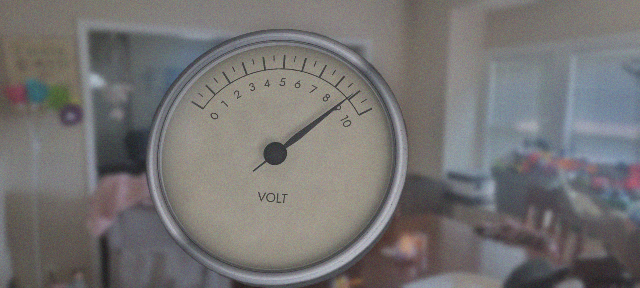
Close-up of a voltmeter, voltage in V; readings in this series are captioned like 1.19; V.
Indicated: 9; V
